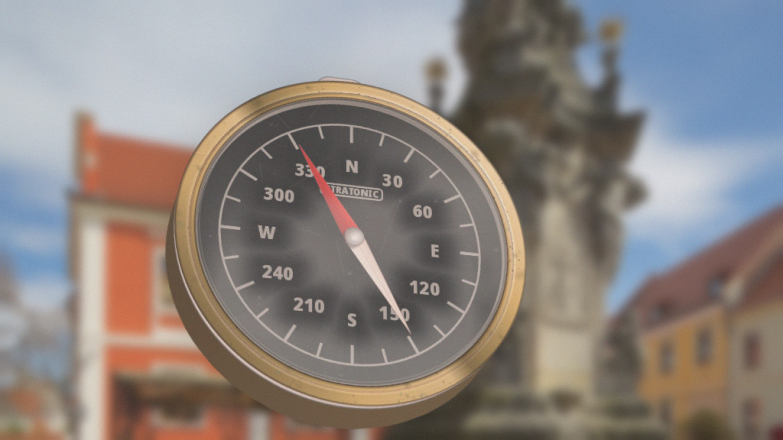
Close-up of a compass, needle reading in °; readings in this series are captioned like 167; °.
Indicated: 330; °
